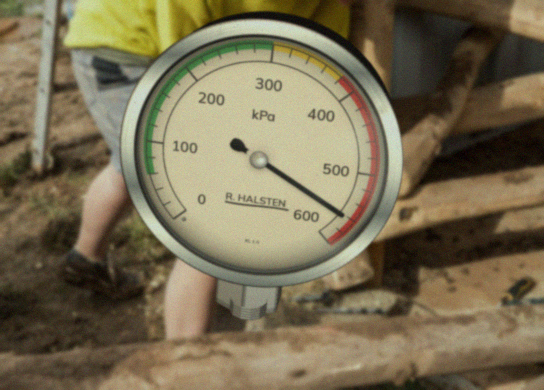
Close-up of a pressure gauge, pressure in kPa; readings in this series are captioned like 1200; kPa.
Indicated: 560; kPa
